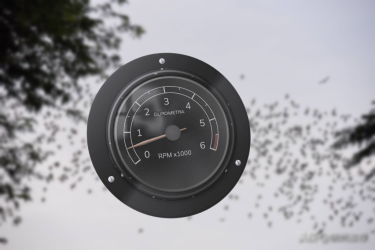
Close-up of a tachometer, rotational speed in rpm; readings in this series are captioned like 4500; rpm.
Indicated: 500; rpm
